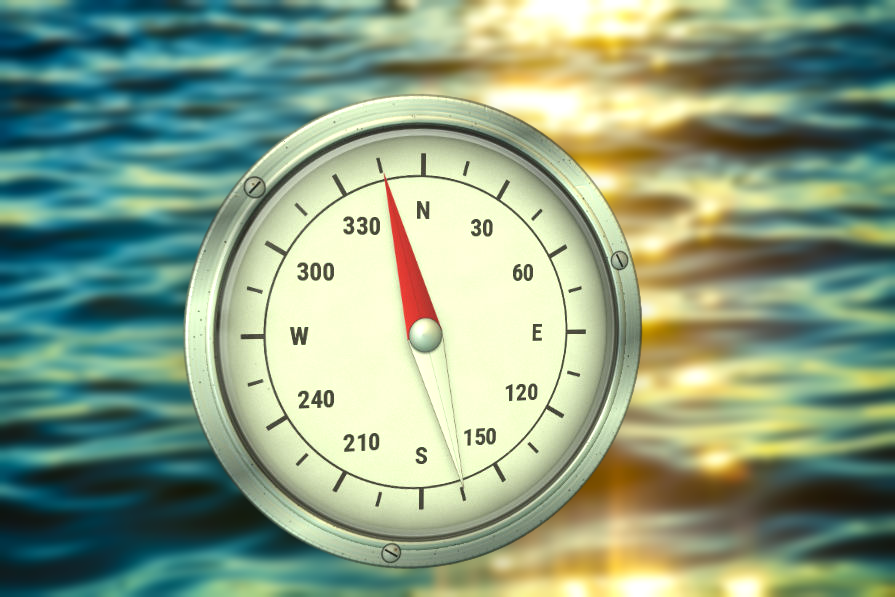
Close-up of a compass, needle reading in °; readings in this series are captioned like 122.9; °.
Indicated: 345; °
